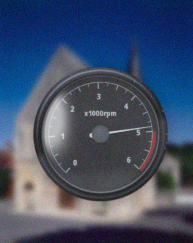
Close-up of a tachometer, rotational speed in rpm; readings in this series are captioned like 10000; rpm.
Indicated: 4875; rpm
